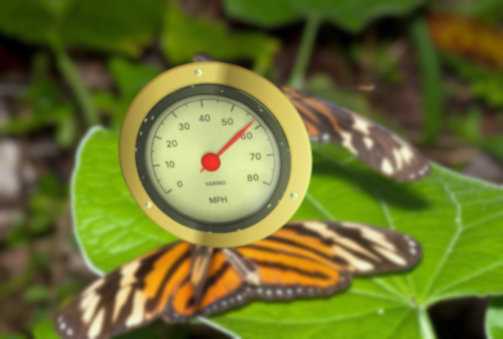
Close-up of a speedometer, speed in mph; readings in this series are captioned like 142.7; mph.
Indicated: 57.5; mph
